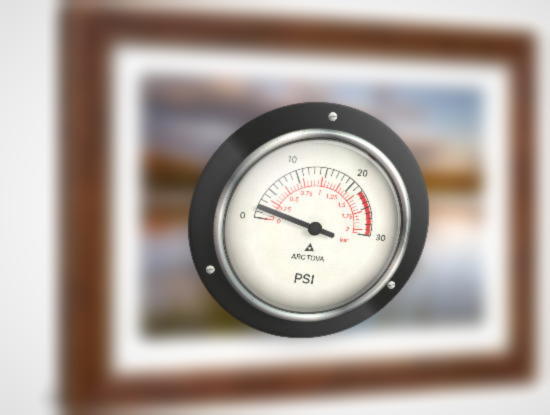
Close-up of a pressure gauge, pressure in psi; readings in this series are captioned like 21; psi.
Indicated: 2; psi
